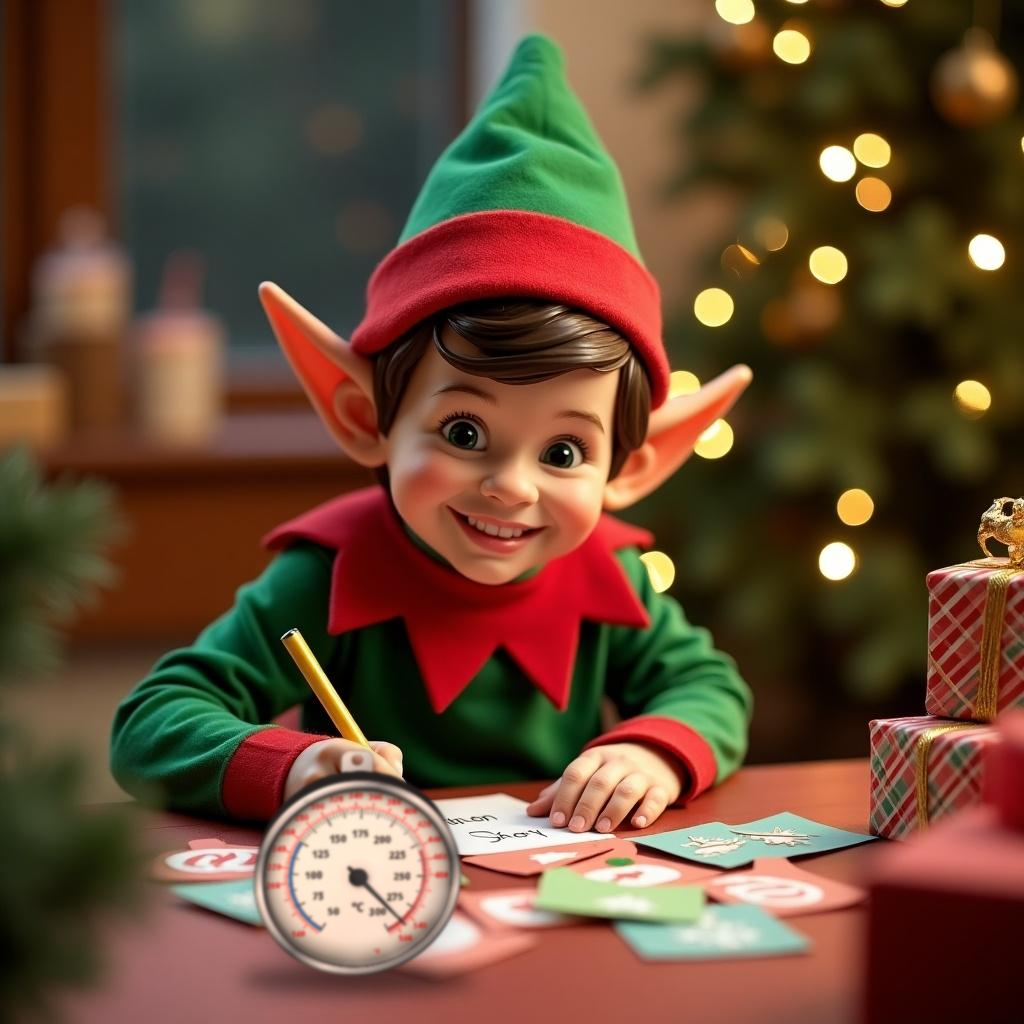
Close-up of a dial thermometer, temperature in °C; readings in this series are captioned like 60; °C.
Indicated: 287.5; °C
